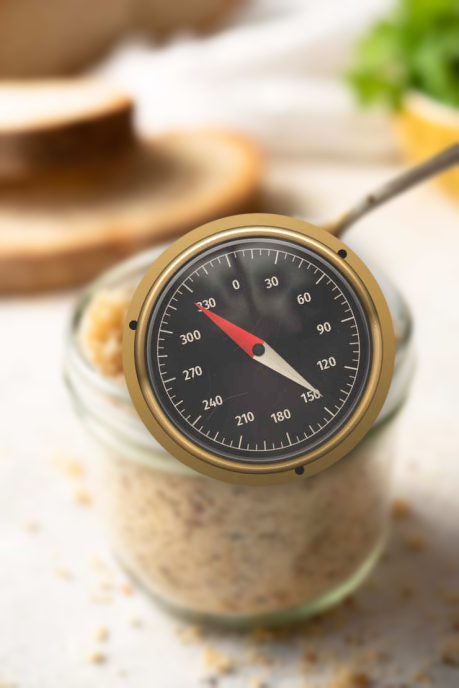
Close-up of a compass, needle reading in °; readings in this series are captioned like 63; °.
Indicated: 325; °
